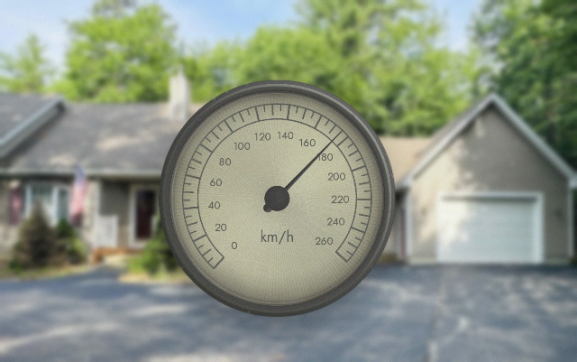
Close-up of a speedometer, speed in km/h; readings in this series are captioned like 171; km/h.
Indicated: 175; km/h
